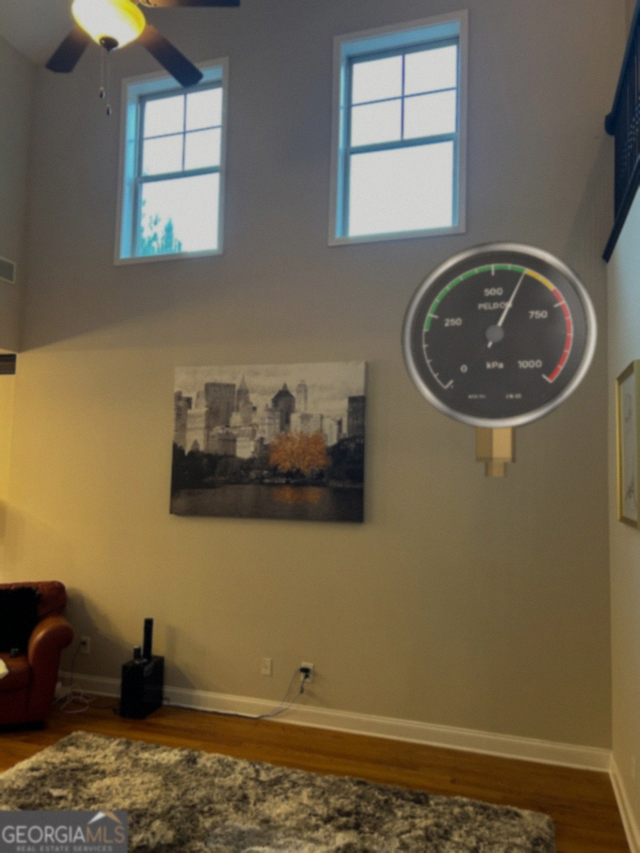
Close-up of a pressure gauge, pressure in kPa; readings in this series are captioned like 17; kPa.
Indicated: 600; kPa
